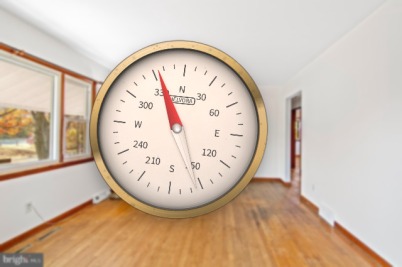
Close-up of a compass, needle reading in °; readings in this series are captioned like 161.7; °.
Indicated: 335; °
